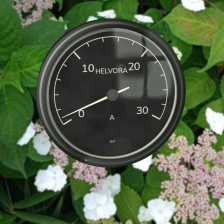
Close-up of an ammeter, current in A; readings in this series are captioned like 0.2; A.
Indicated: 1; A
